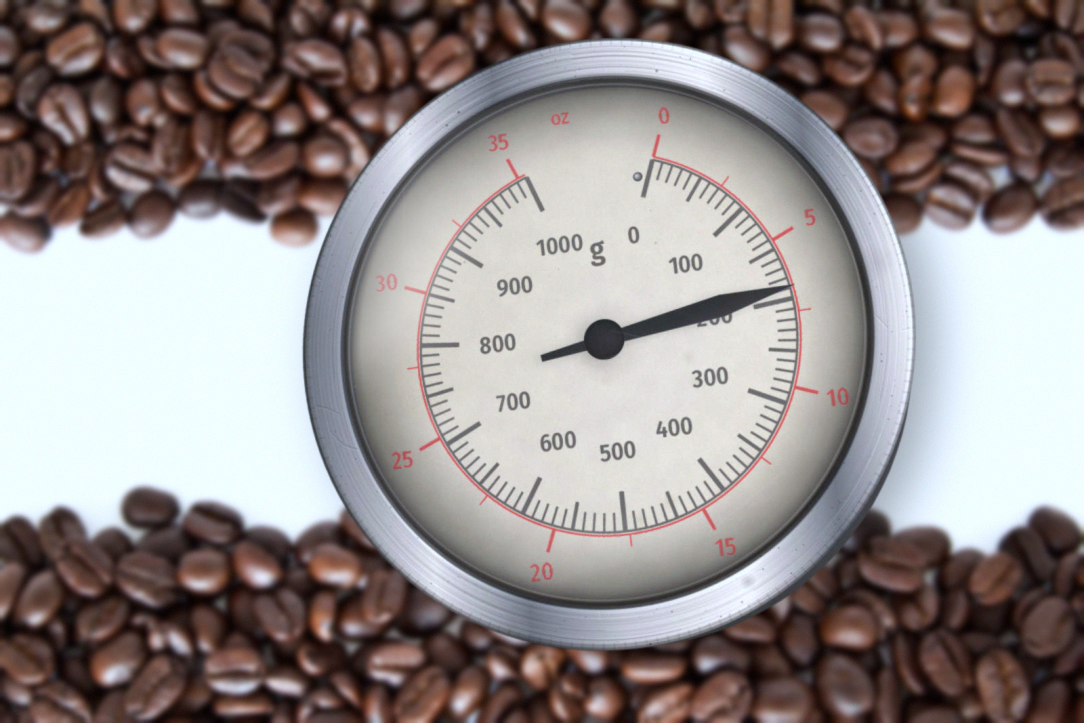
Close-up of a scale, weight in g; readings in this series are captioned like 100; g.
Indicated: 190; g
